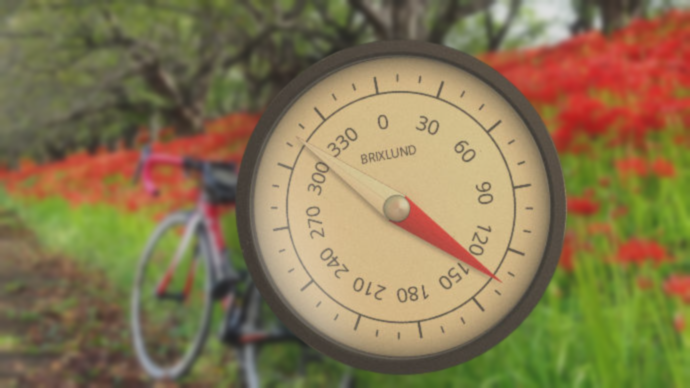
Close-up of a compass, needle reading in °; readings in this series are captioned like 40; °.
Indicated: 135; °
